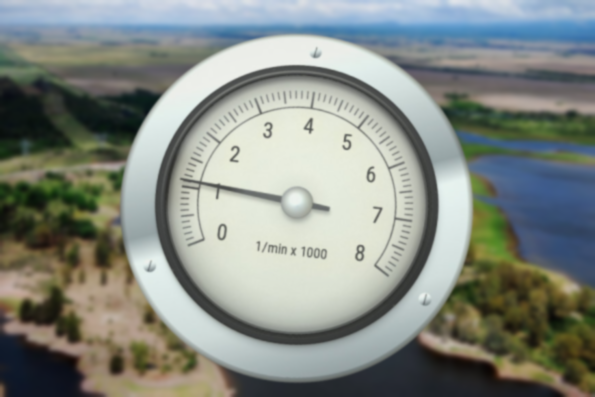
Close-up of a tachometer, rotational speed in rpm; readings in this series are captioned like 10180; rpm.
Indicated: 1100; rpm
